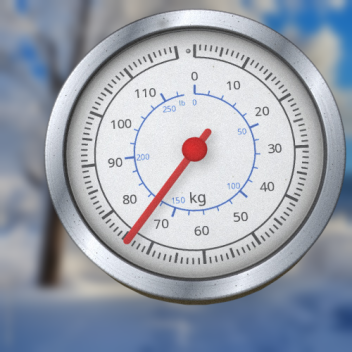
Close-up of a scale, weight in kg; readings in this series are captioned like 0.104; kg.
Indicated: 74; kg
